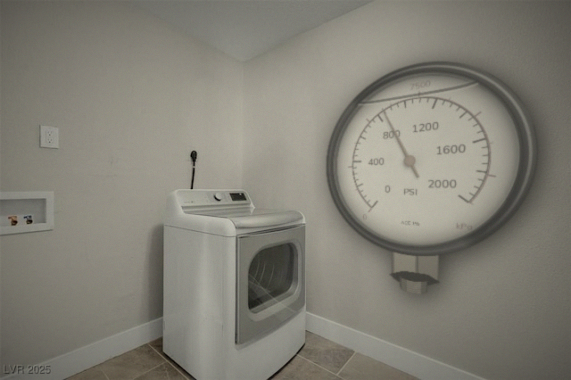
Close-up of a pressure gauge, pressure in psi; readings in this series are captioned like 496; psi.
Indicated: 850; psi
